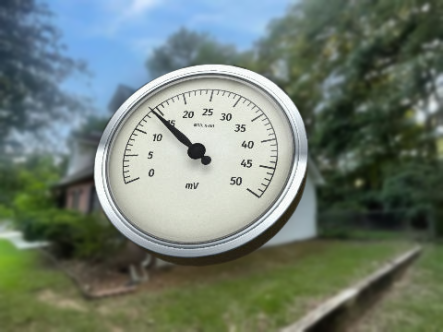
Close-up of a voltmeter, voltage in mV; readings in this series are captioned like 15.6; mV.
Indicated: 14; mV
